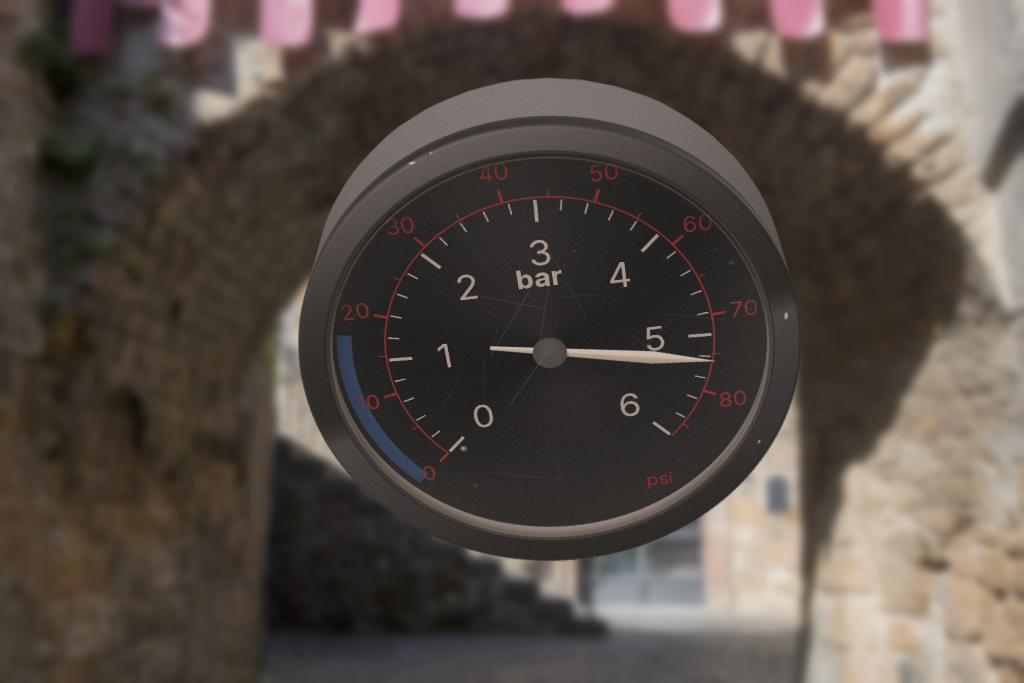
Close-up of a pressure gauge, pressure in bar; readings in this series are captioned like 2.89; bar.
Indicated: 5.2; bar
